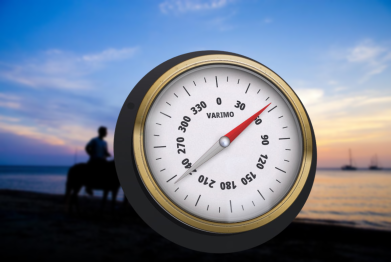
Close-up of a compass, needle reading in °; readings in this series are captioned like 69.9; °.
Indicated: 55; °
